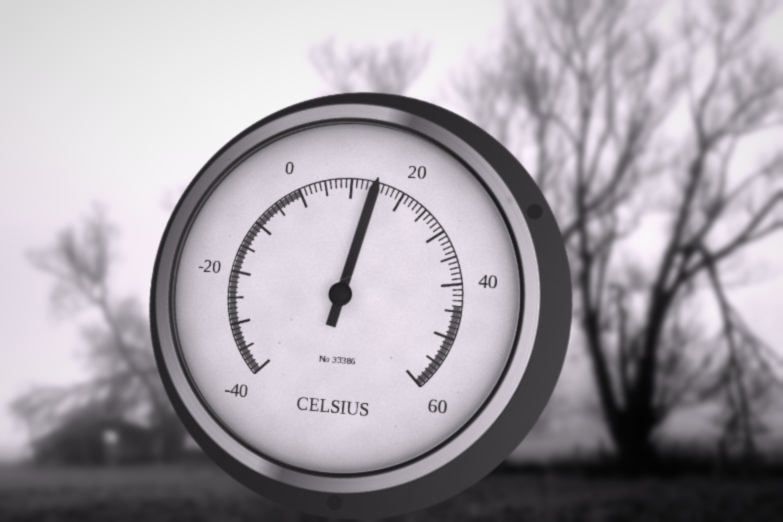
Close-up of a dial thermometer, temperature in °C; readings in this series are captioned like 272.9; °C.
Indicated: 15; °C
